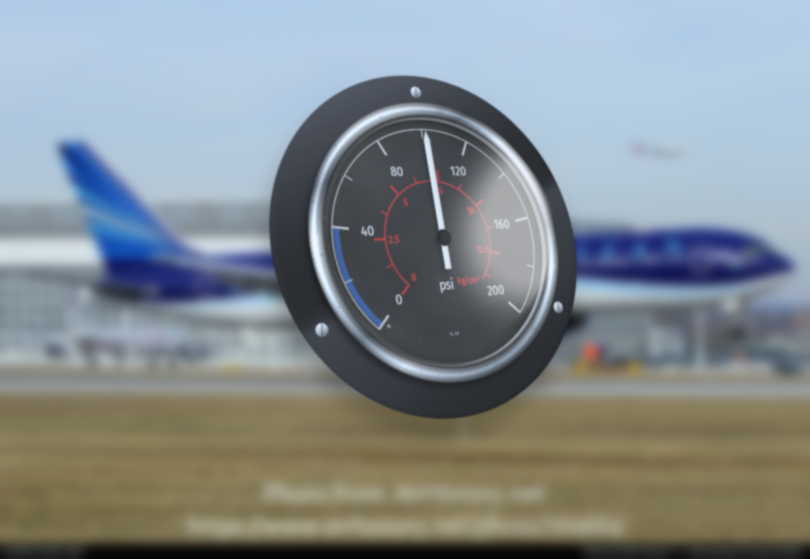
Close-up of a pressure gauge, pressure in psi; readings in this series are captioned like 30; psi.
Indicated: 100; psi
